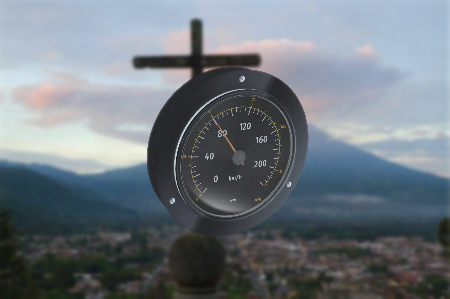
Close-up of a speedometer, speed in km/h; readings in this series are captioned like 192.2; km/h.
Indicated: 80; km/h
